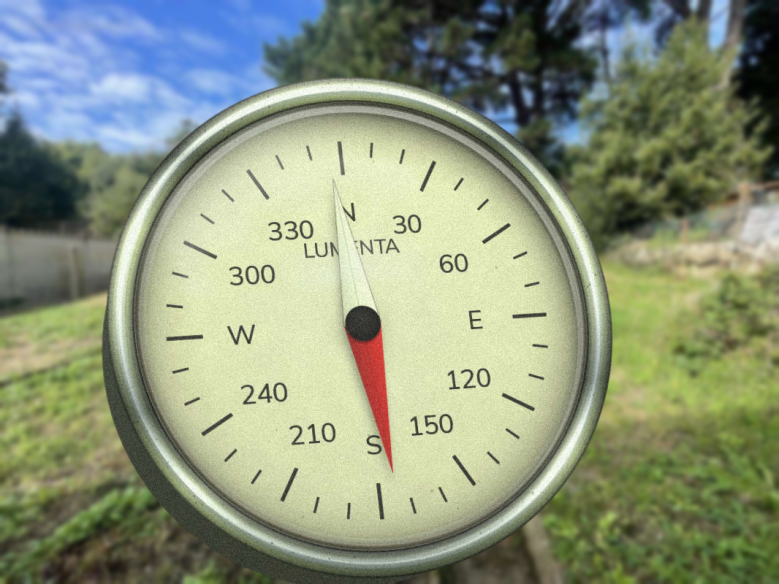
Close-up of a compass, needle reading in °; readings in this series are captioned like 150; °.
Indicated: 175; °
